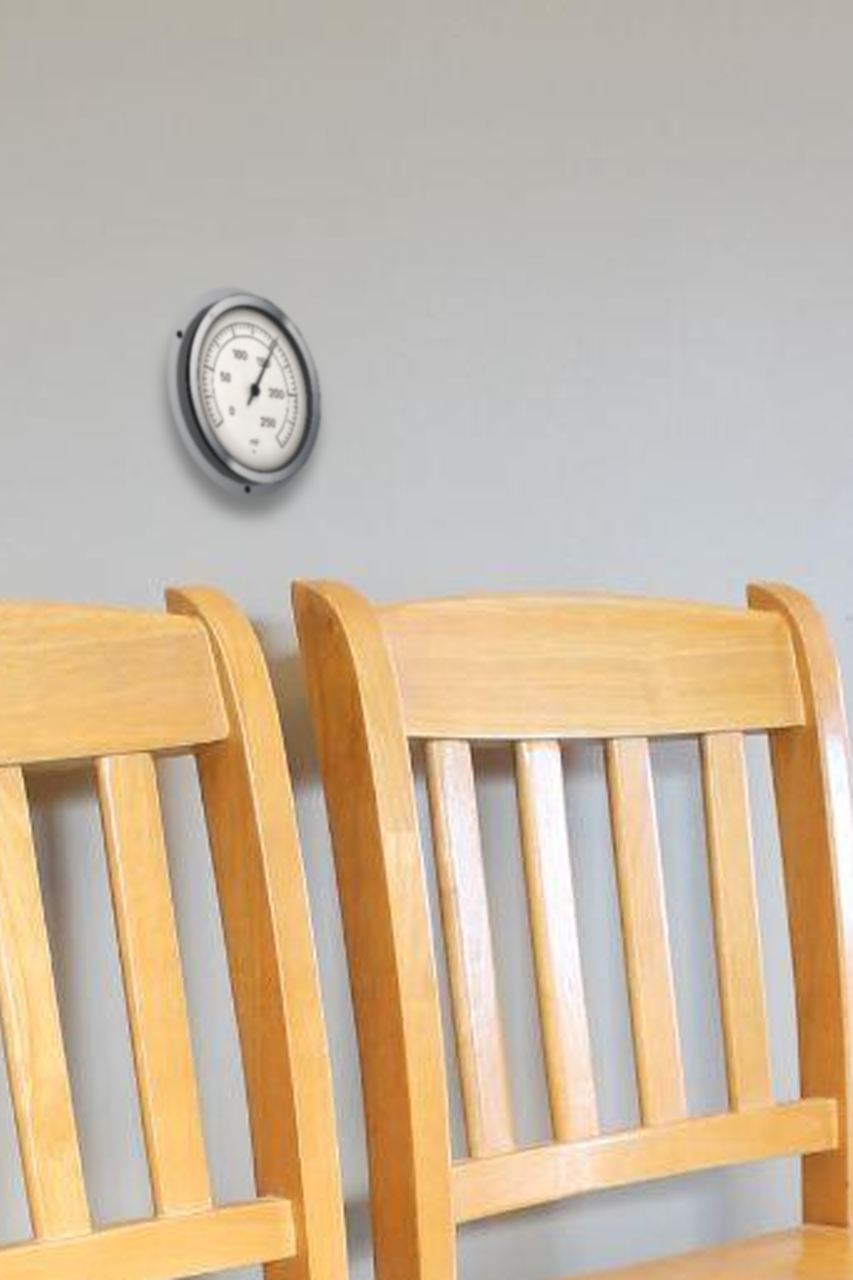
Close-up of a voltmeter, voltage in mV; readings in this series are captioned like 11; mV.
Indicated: 150; mV
